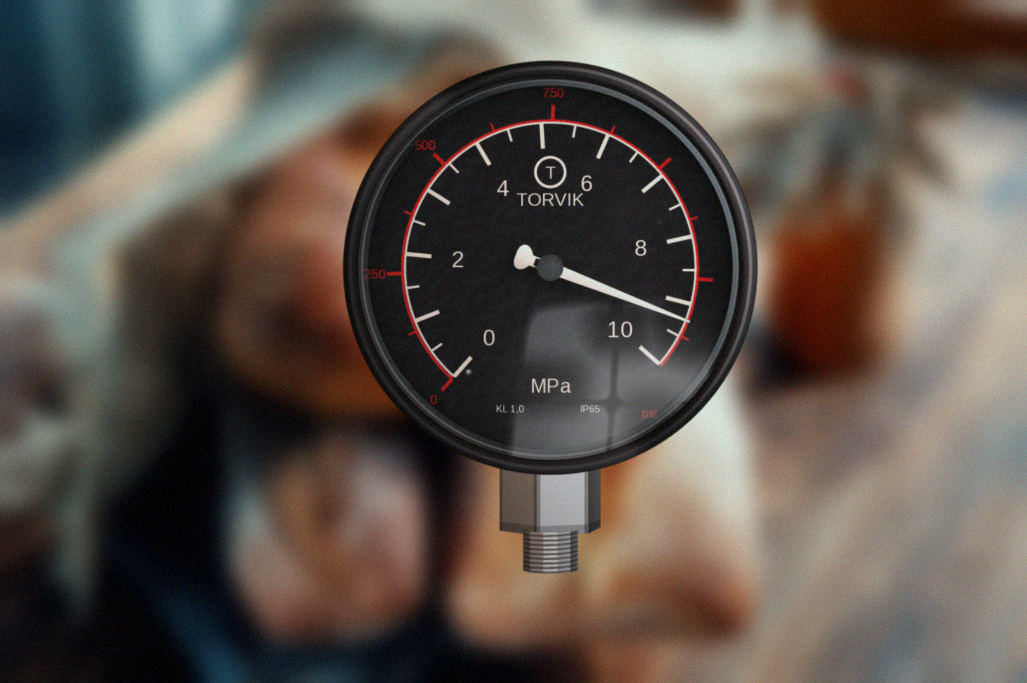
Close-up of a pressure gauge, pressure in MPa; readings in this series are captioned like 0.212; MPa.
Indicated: 9.25; MPa
